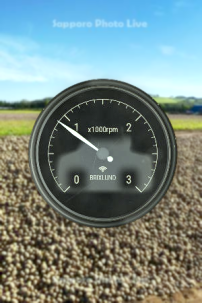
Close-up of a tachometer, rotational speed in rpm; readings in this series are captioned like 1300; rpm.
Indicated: 900; rpm
